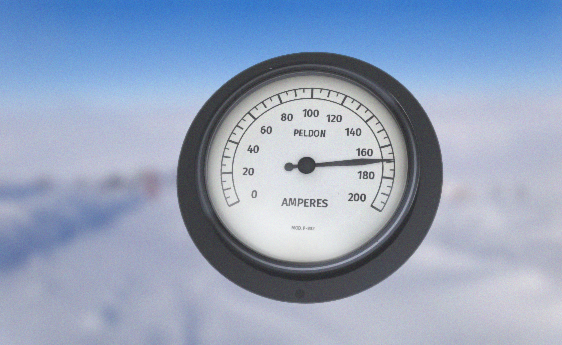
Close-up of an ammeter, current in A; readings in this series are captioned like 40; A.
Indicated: 170; A
